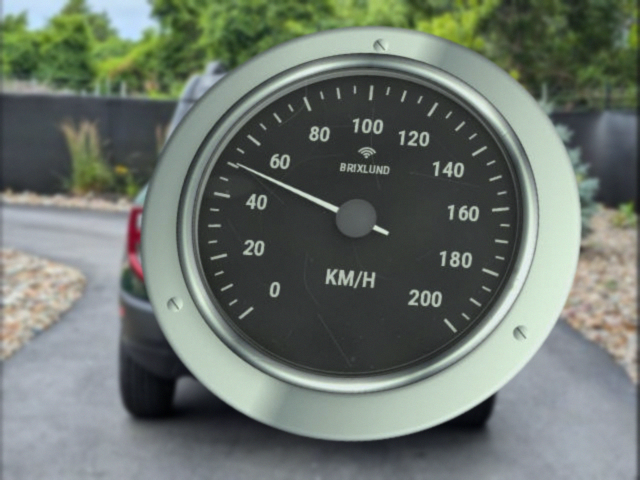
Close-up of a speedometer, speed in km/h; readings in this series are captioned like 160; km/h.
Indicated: 50; km/h
